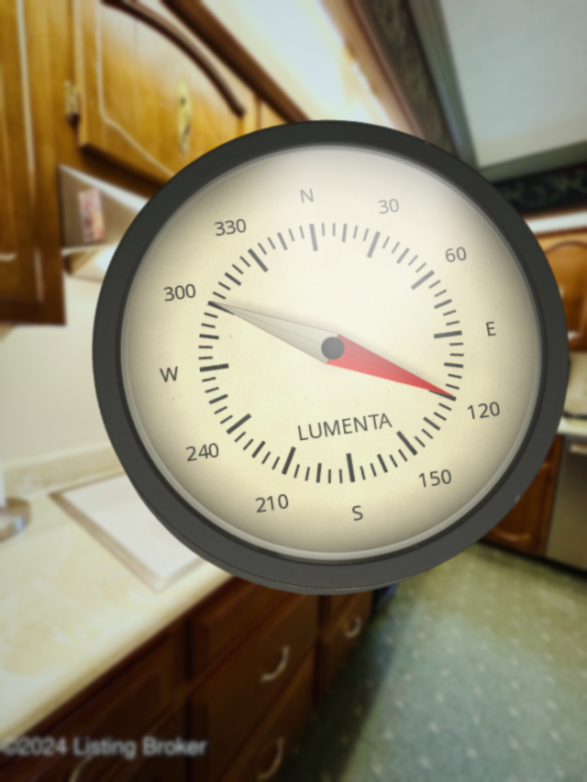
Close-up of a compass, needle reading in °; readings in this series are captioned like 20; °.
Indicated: 120; °
